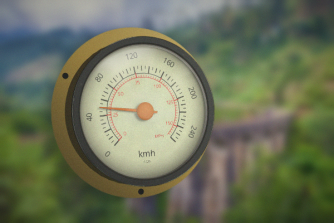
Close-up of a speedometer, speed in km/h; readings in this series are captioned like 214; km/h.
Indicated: 50; km/h
